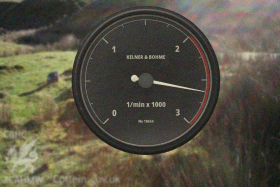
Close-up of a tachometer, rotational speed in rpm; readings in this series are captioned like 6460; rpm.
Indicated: 2625; rpm
